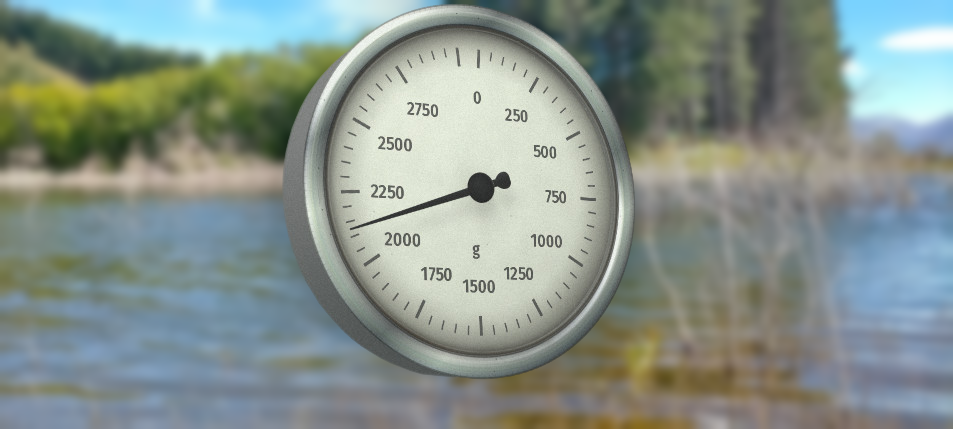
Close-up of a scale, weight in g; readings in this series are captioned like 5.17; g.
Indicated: 2125; g
